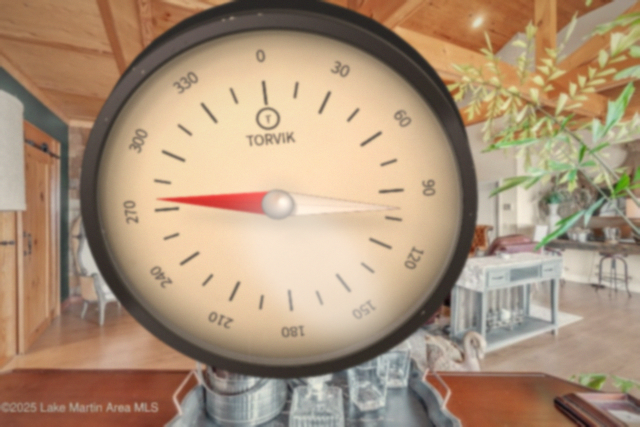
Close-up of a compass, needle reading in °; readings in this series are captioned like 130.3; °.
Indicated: 277.5; °
